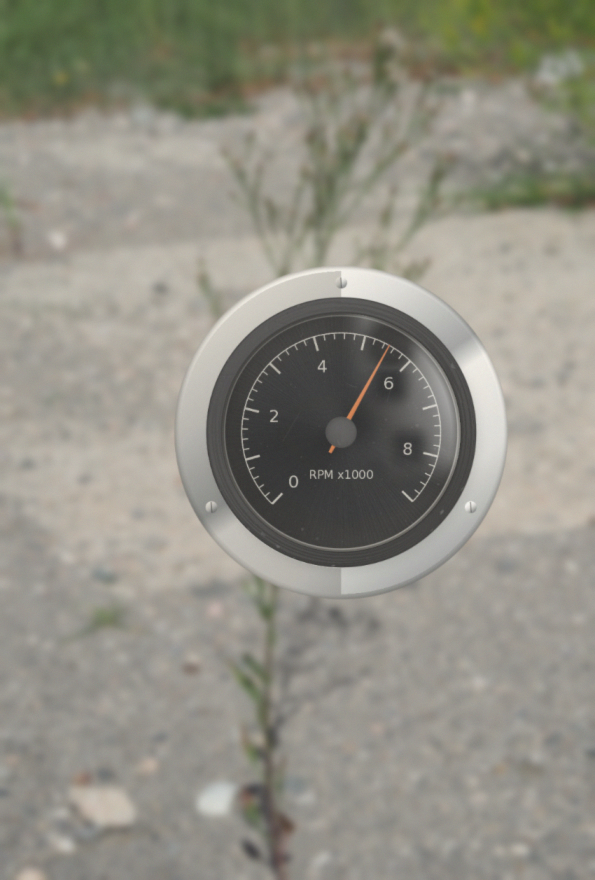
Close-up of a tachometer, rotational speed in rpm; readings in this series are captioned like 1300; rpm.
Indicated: 5500; rpm
